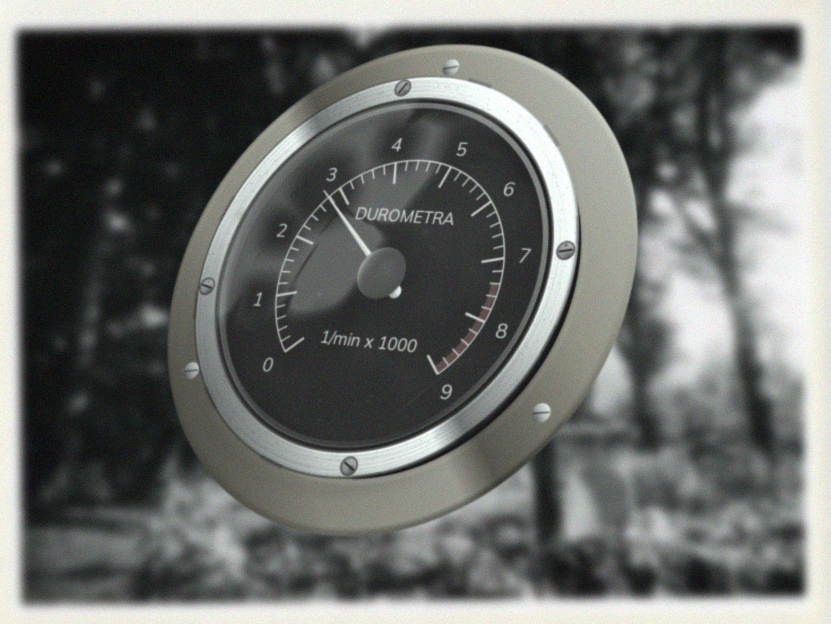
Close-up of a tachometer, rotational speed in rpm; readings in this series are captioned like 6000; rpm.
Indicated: 2800; rpm
